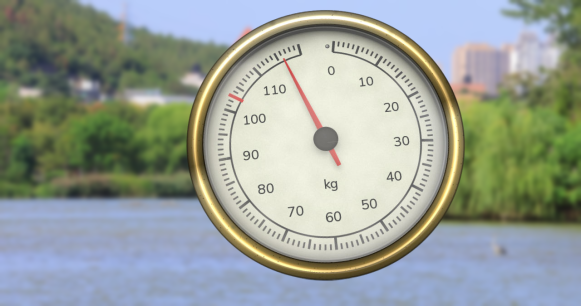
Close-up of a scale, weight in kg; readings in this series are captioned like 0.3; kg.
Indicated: 116; kg
